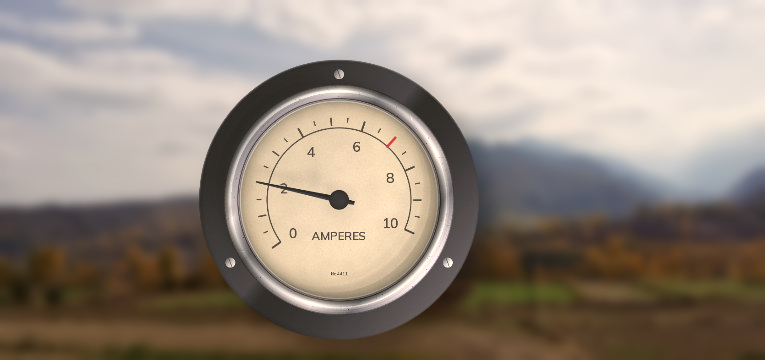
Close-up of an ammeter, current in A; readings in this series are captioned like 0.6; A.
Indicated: 2; A
